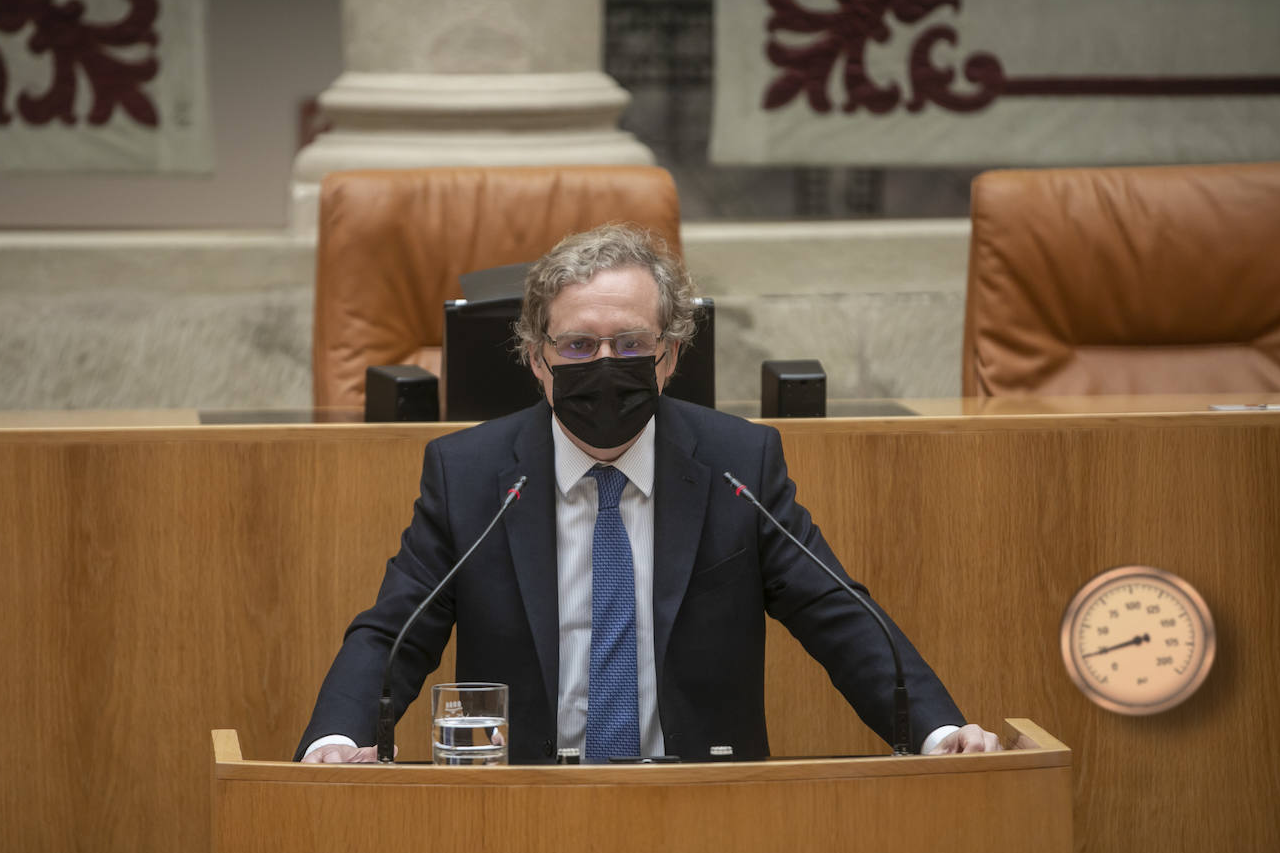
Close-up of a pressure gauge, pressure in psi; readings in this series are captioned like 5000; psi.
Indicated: 25; psi
